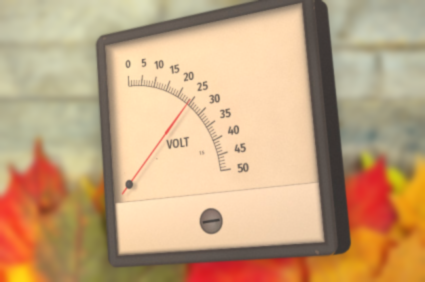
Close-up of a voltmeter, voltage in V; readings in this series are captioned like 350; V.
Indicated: 25; V
